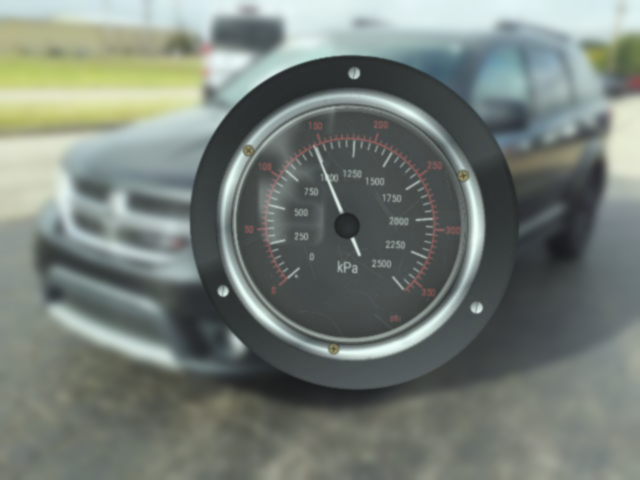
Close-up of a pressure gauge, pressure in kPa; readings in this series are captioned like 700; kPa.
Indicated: 1000; kPa
